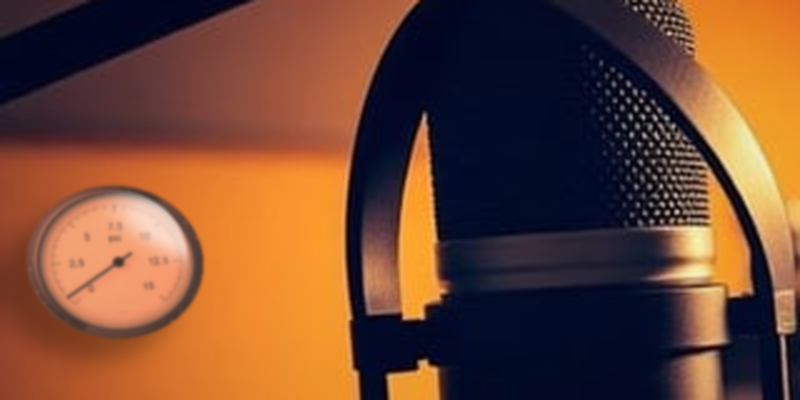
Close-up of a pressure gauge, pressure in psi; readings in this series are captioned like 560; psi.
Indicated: 0.5; psi
